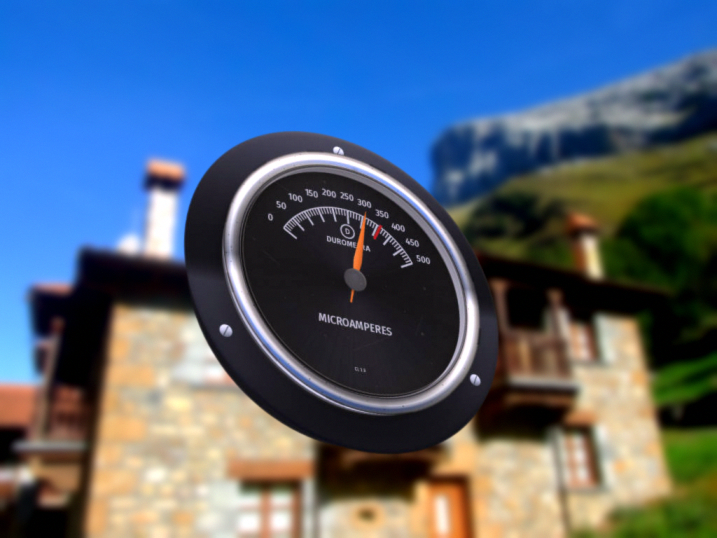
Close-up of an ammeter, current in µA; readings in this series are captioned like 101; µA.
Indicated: 300; µA
